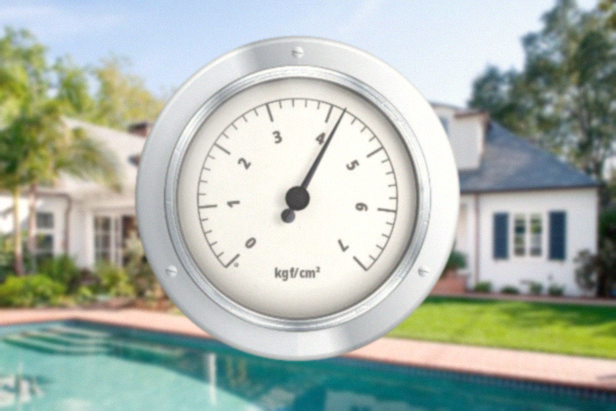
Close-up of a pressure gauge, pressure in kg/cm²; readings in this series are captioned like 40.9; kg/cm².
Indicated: 4.2; kg/cm²
